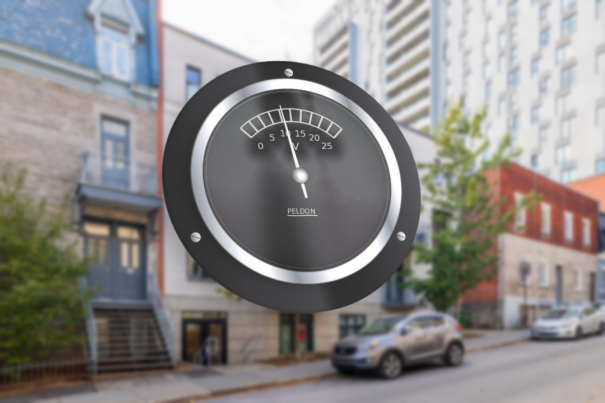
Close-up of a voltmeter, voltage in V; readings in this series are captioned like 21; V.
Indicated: 10; V
